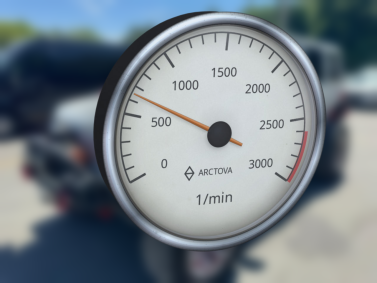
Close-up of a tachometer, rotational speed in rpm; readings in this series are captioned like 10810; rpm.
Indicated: 650; rpm
